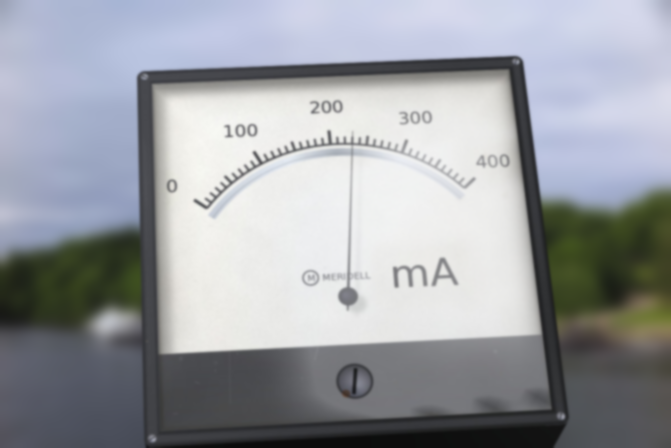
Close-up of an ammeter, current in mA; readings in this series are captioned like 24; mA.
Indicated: 230; mA
